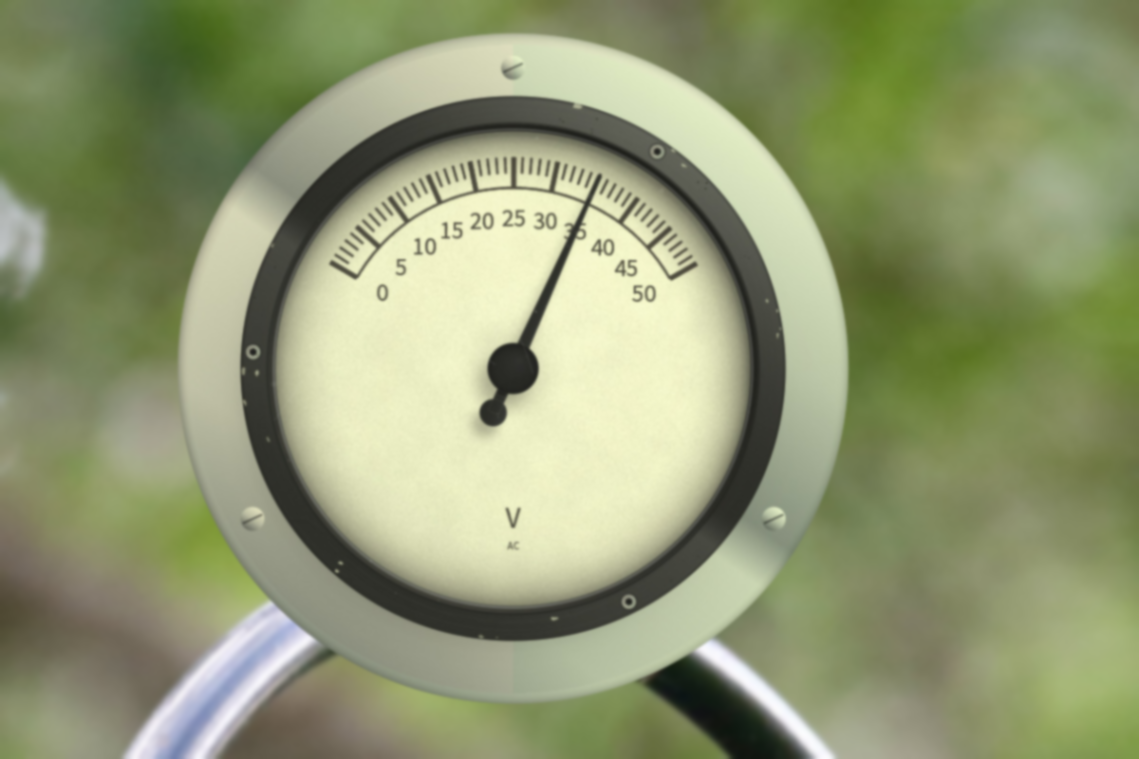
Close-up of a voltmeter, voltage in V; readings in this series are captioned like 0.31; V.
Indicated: 35; V
